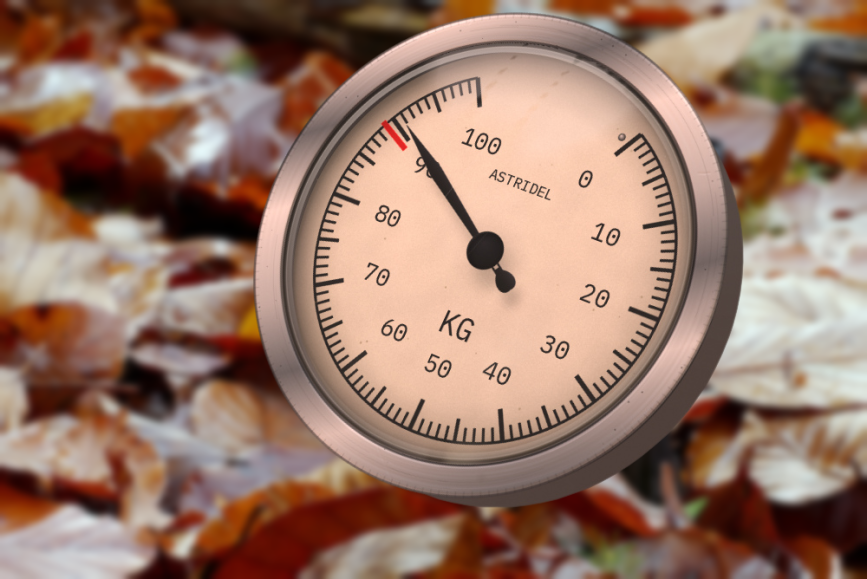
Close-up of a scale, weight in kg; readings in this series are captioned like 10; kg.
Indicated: 91; kg
